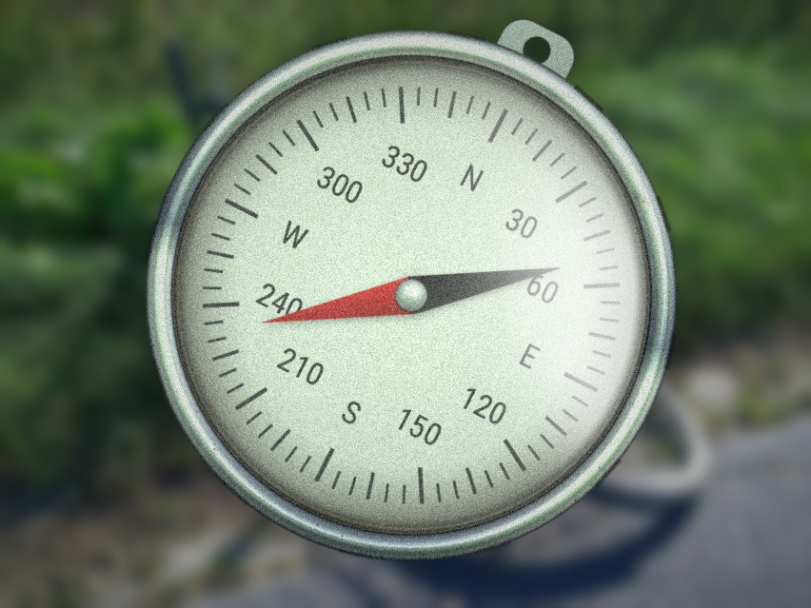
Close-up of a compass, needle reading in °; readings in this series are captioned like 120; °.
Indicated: 232.5; °
